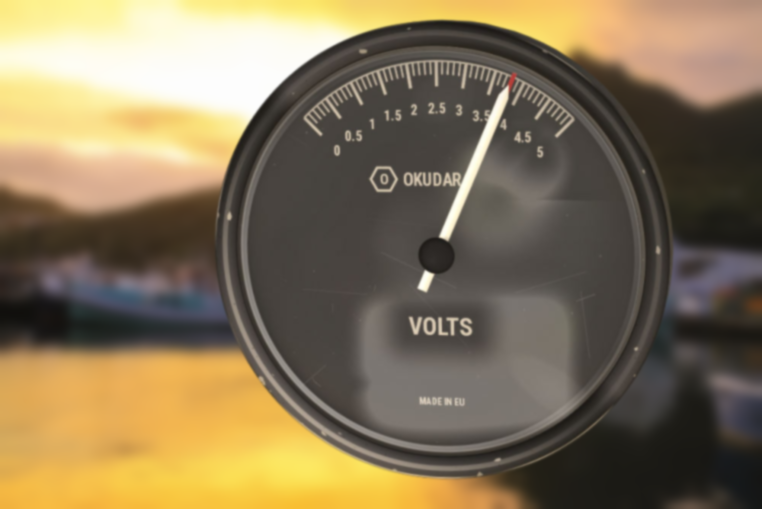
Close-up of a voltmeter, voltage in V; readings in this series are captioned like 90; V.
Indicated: 3.8; V
